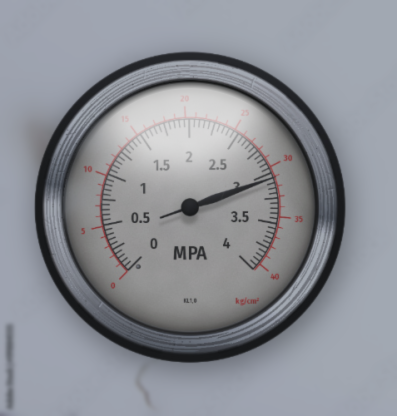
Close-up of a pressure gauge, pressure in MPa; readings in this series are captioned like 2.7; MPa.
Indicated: 3.05; MPa
